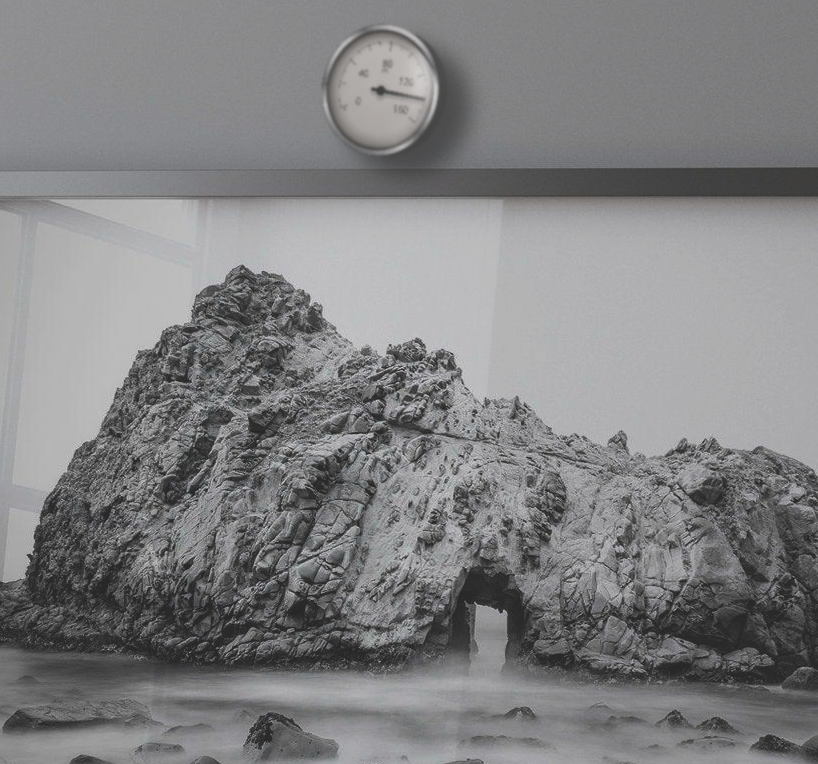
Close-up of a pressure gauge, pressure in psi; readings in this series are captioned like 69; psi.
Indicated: 140; psi
